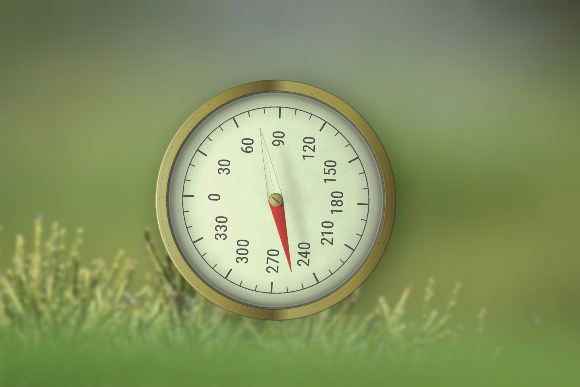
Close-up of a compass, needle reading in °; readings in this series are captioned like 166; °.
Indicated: 255; °
